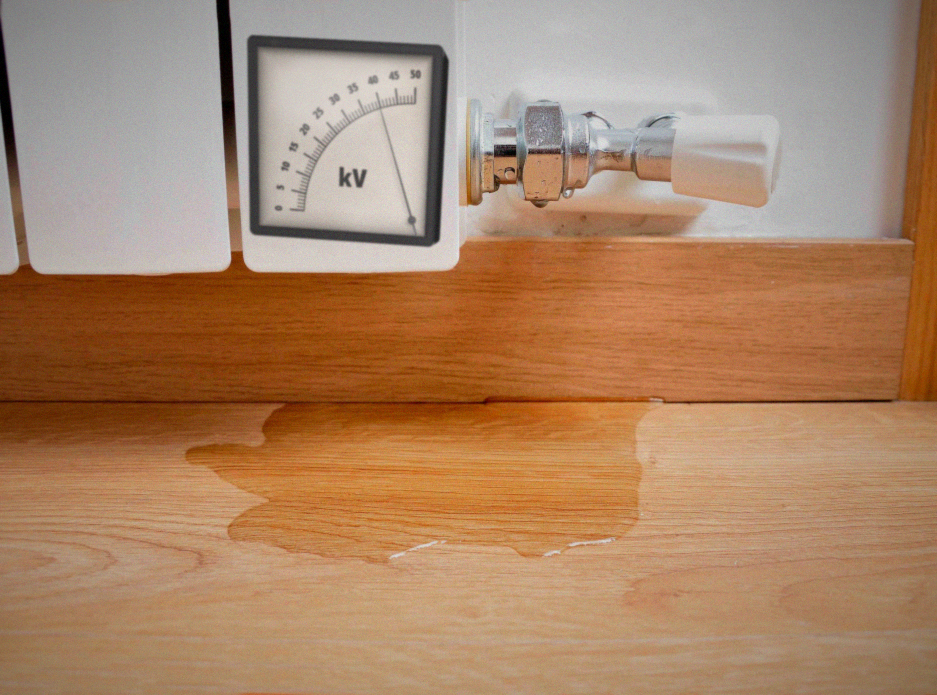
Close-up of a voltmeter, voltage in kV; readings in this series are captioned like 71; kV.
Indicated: 40; kV
